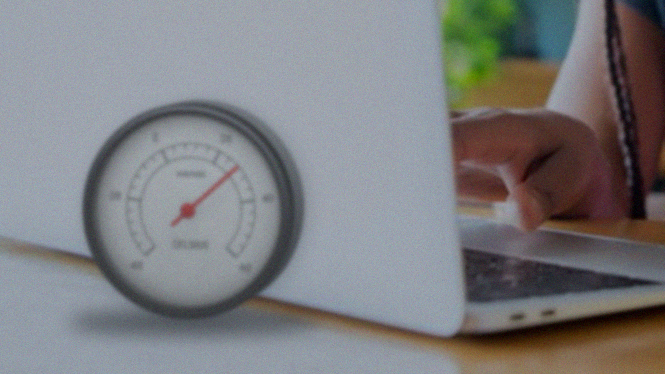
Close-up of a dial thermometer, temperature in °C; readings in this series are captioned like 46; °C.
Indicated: 28; °C
